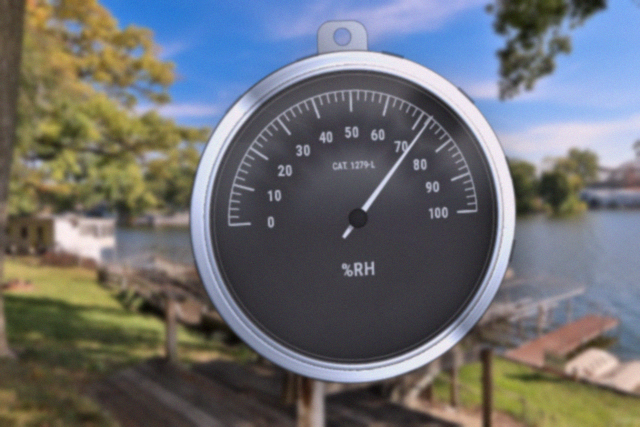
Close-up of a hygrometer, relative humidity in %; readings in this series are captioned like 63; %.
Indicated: 72; %
